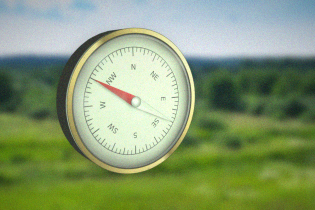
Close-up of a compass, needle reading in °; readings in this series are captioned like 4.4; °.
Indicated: 300; °
